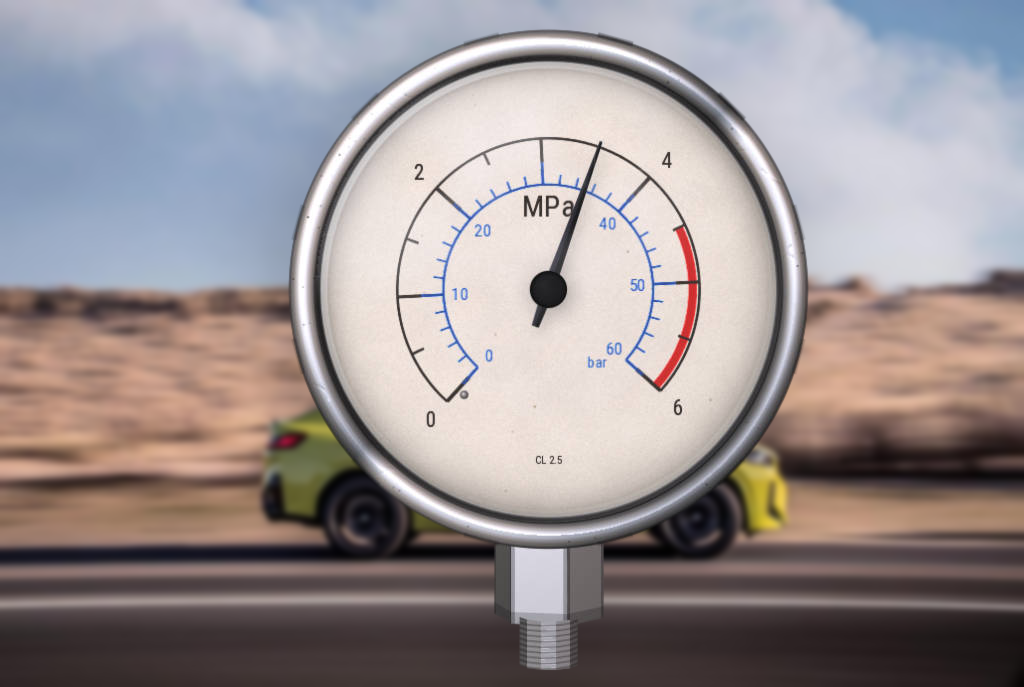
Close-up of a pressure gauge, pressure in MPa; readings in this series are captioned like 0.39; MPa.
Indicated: 3.5; MPa
